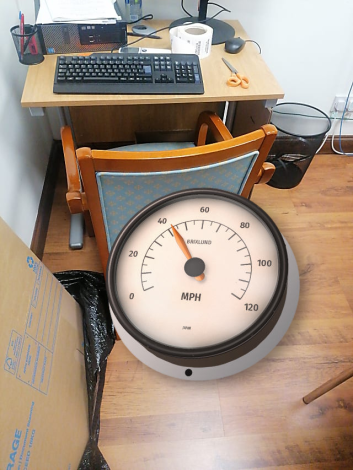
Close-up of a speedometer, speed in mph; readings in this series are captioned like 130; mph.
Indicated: 42.5; mph
